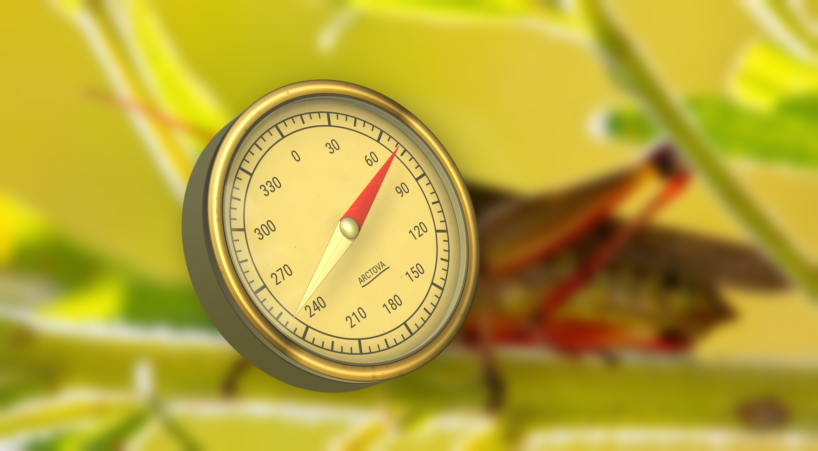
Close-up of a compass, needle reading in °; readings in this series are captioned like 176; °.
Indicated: 70; °
